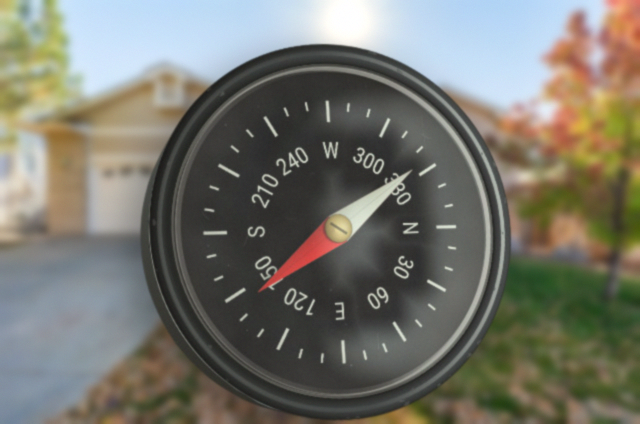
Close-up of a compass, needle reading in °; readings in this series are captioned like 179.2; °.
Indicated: 145; °
